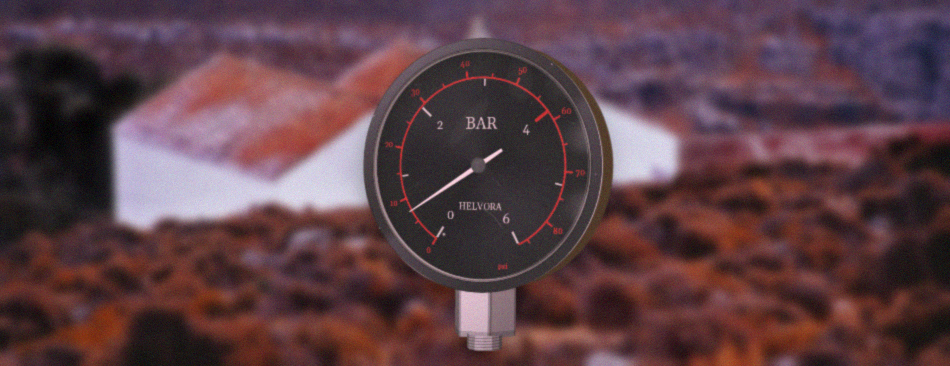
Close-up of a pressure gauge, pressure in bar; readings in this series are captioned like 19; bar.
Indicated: 0.5; bar
